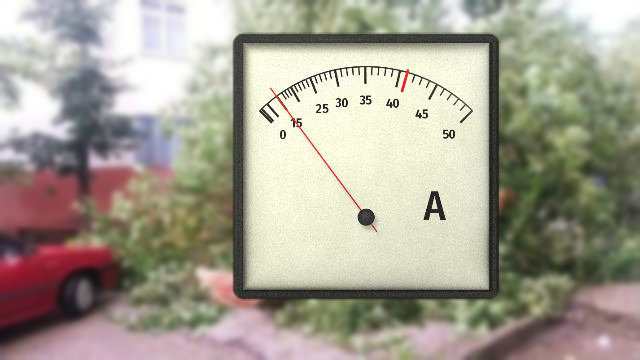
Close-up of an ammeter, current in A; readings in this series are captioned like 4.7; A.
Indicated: 15; A
